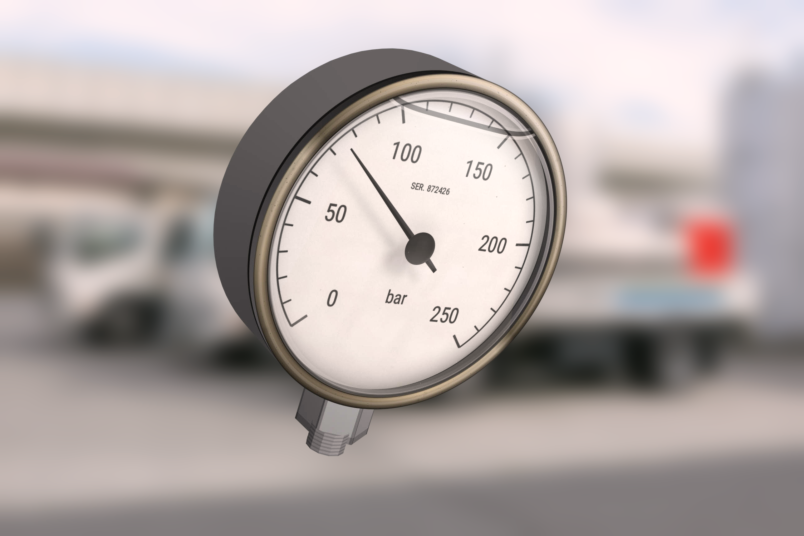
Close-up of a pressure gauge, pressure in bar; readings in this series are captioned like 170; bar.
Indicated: 75; bar
